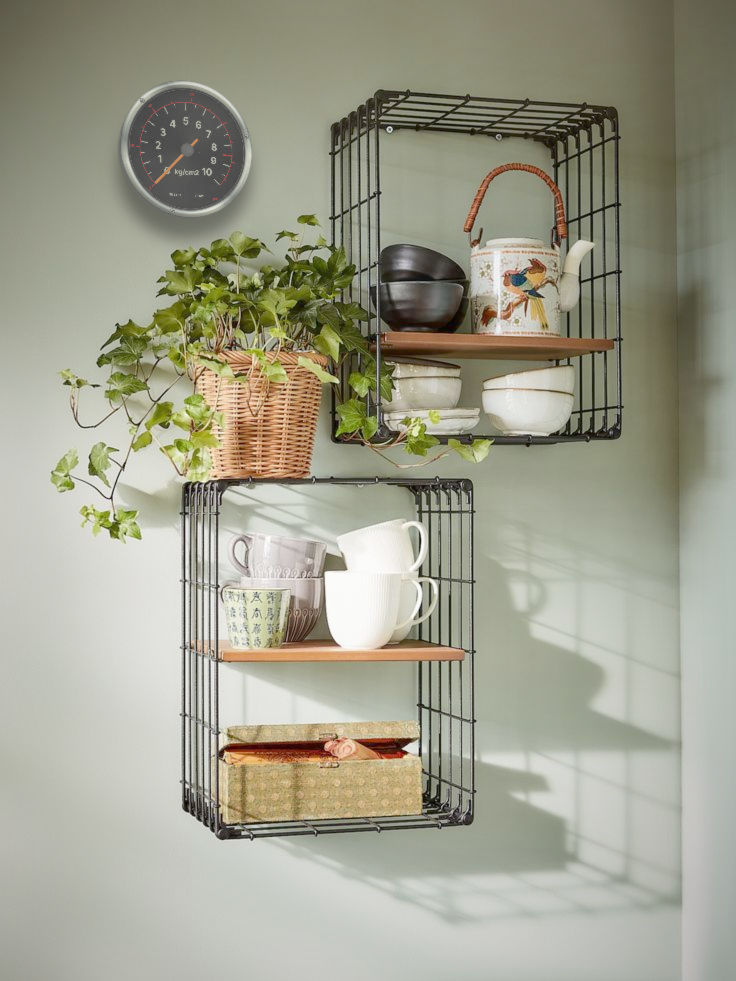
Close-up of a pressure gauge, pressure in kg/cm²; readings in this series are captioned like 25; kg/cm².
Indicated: 0; kg/cm²
